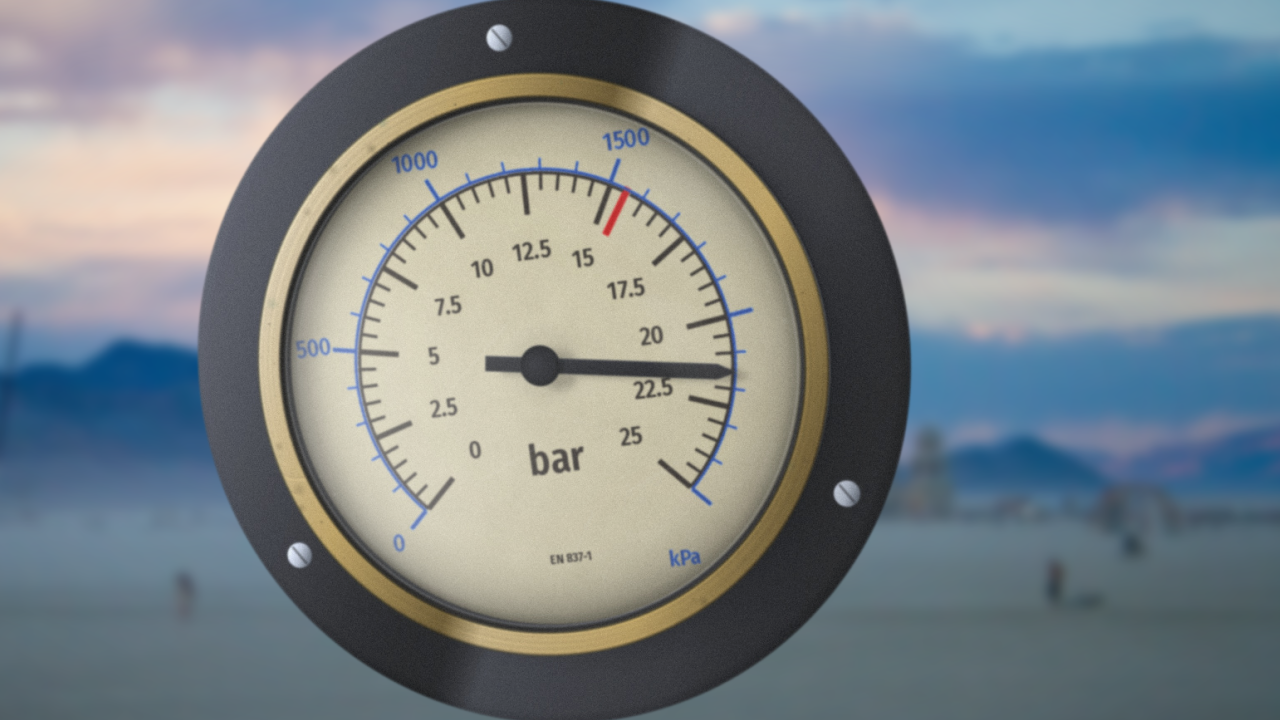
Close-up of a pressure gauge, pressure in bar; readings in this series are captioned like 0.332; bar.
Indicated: 21.5; bar
